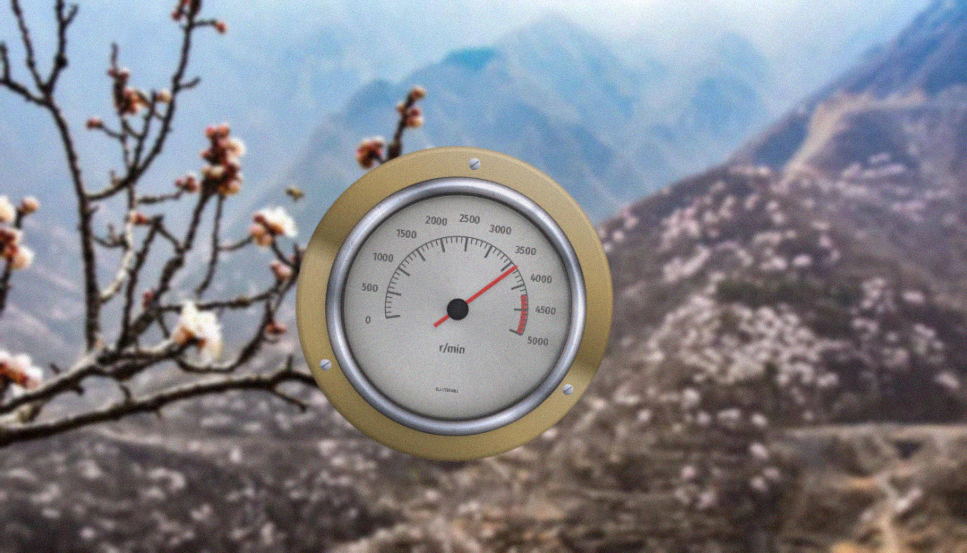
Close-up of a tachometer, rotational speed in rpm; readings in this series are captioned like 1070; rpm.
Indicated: 3600; rpm
